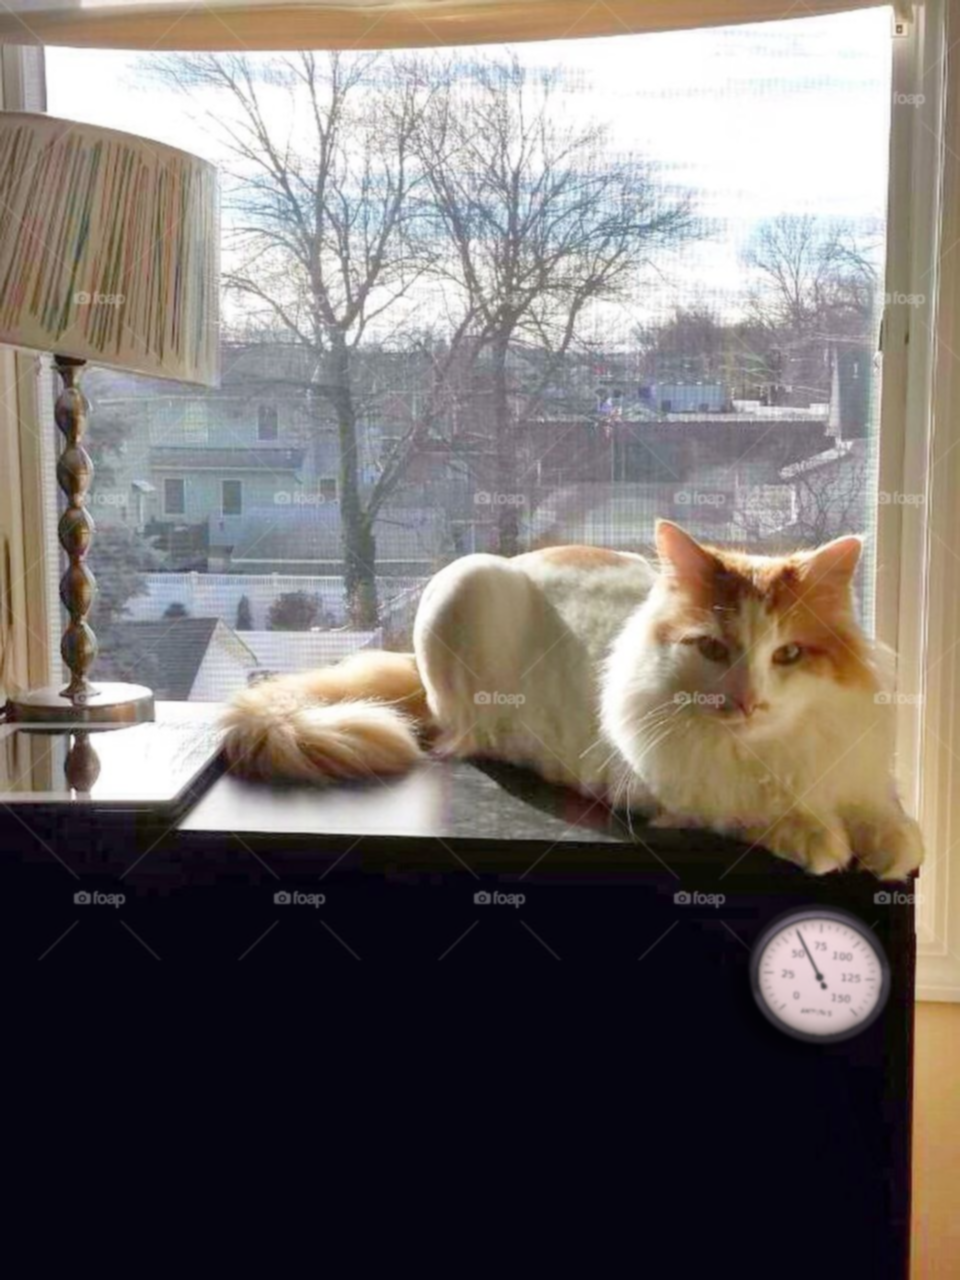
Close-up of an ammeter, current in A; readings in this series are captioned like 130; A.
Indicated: 60; A
